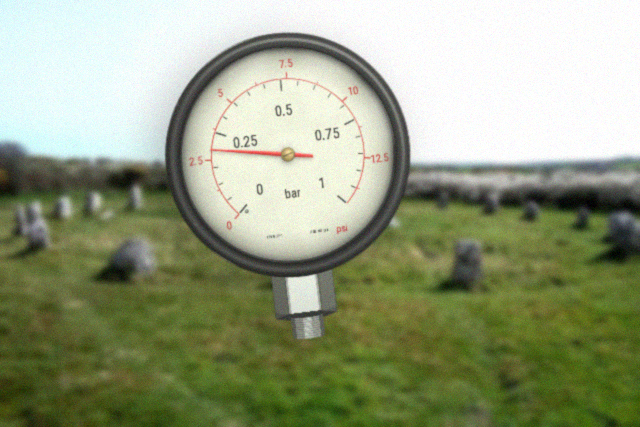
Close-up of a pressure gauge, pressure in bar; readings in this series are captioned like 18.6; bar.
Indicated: 0.2; bar
